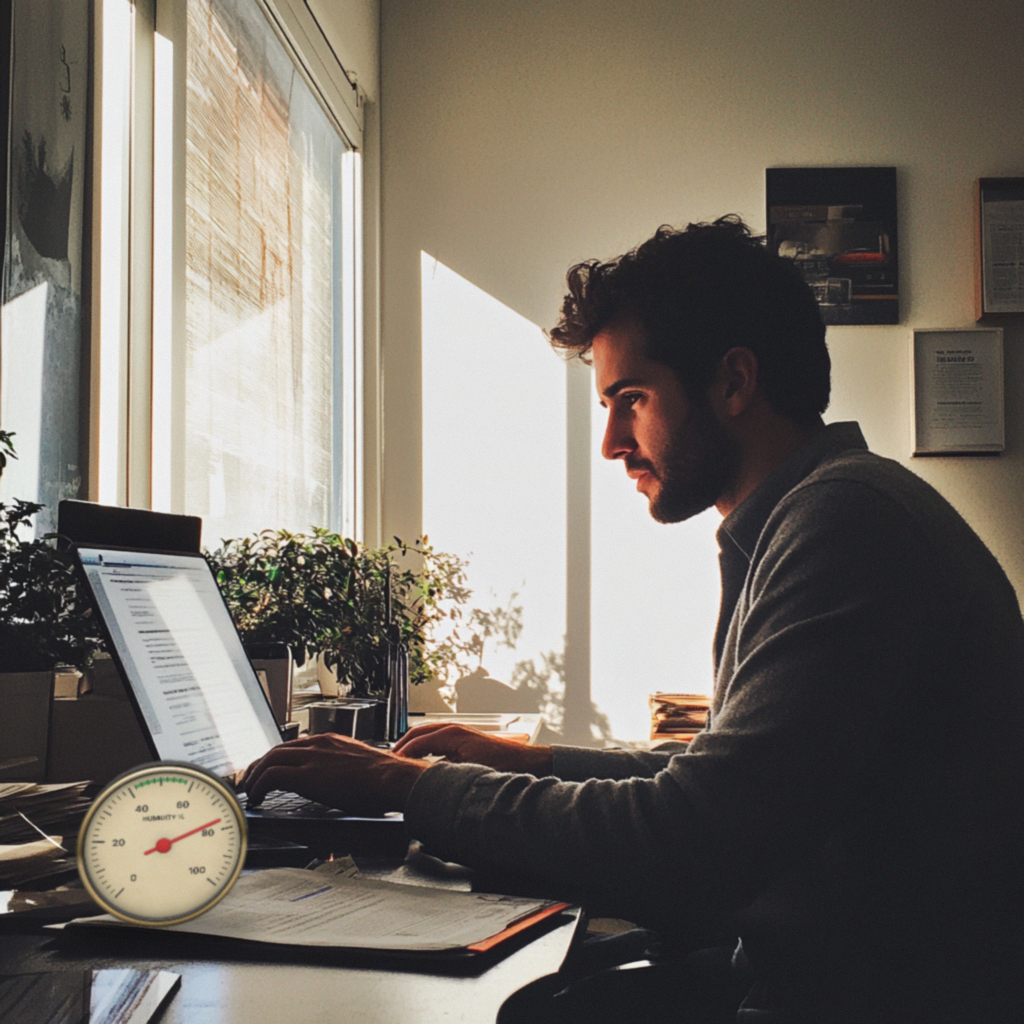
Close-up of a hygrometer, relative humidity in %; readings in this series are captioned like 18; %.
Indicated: 76; %
